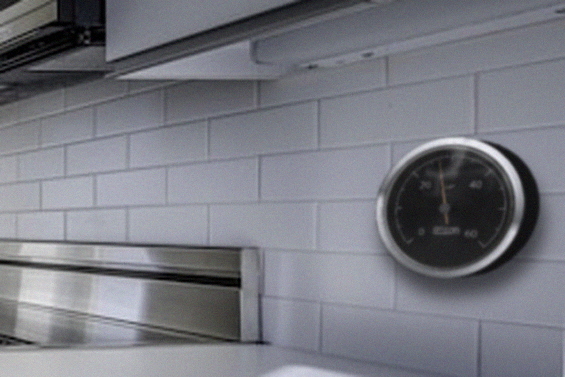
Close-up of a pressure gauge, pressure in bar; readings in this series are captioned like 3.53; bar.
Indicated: 27.5; bar
